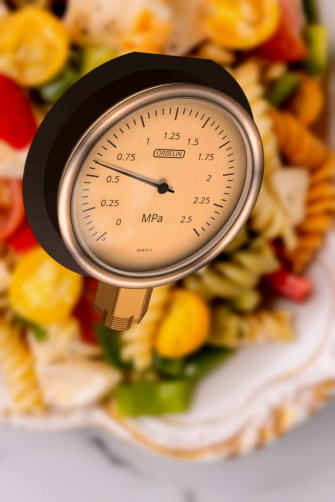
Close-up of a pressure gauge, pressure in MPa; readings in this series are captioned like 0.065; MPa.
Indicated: 0.6; MPa
